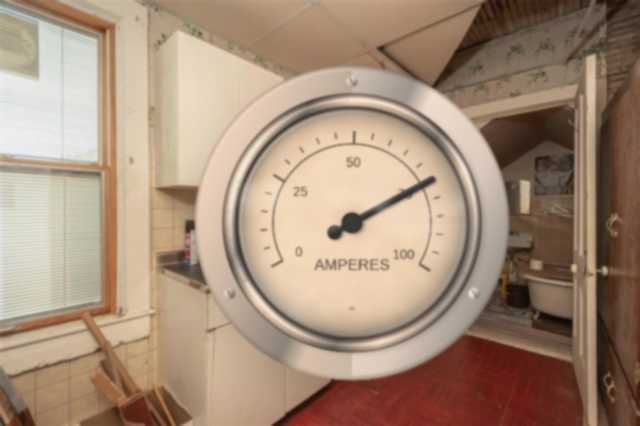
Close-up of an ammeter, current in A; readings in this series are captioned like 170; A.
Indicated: 75; A
